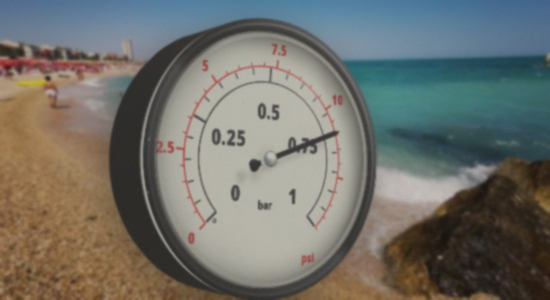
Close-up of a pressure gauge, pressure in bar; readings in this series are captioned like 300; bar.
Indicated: 0.75; bar
